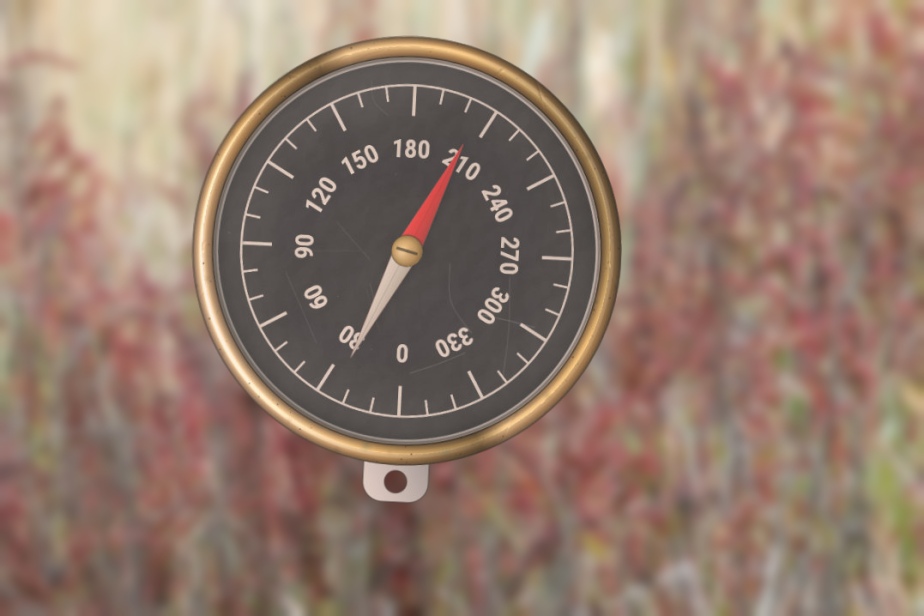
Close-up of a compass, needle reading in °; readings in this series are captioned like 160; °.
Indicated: 205; °
